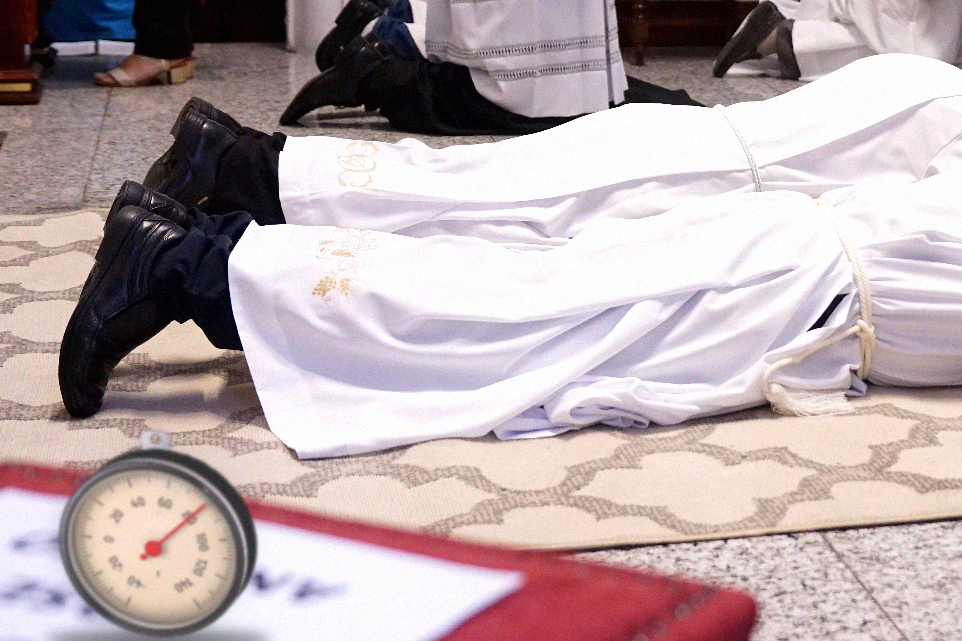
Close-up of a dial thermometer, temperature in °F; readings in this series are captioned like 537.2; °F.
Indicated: 80; °F
